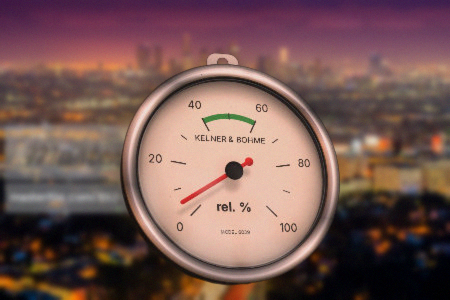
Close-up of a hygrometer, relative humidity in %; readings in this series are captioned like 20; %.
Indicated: 5; %
